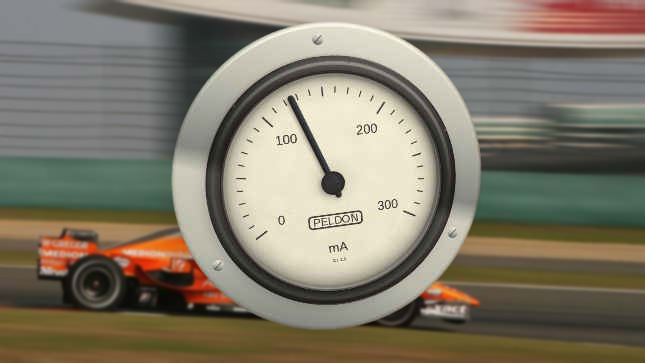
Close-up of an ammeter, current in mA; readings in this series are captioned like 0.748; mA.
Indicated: 125; mA
